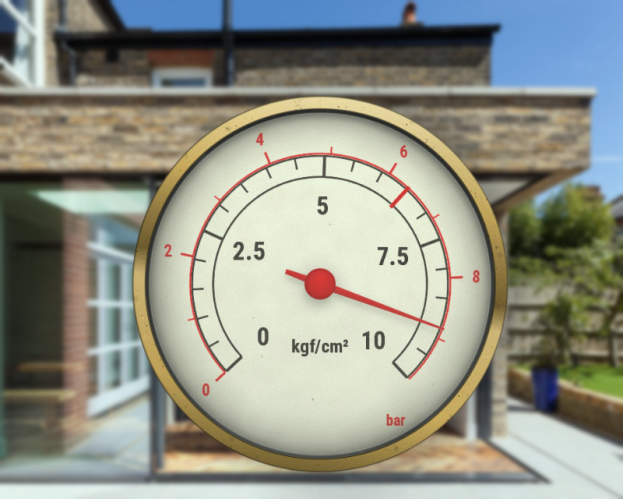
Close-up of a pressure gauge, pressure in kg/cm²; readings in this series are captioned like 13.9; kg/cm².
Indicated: 9; kg/cm²
